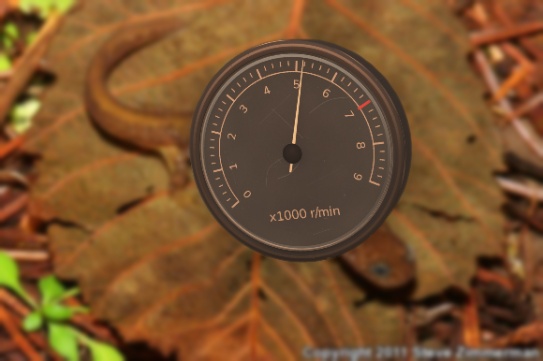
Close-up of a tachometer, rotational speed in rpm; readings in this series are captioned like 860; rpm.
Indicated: 5200; rpm
